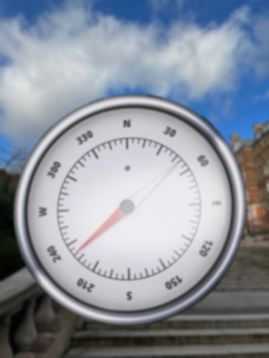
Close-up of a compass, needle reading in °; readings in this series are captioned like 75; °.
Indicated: 230; °
